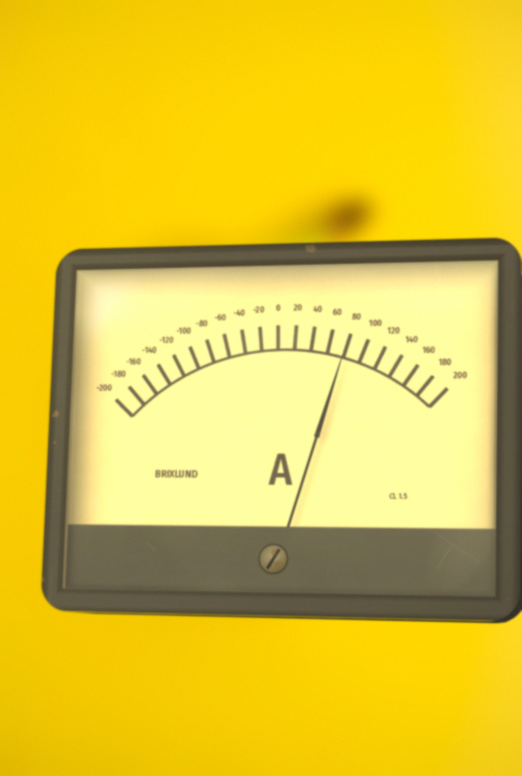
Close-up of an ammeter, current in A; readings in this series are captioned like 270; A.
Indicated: 80; A
